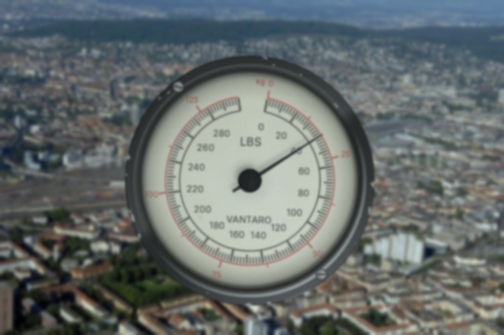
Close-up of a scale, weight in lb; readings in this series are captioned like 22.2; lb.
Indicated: 40; lb
